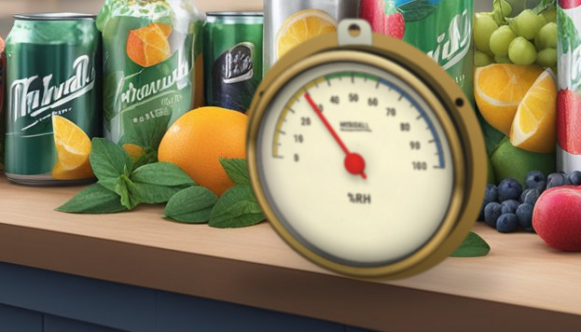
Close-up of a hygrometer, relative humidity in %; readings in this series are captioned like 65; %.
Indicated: 30; %
